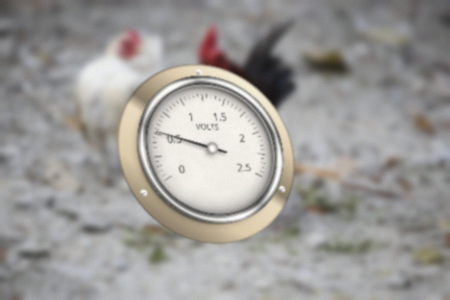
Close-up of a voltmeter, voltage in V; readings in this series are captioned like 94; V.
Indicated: 0.5; V
